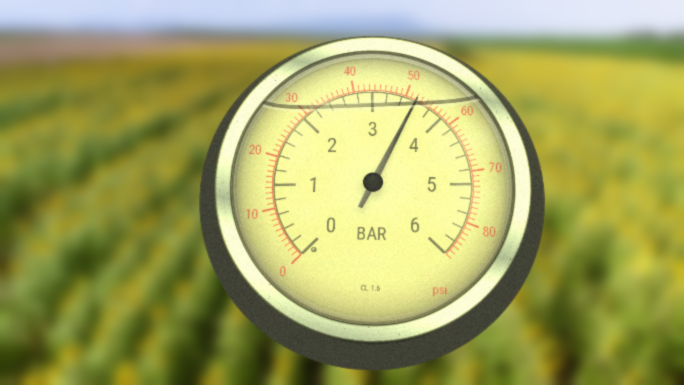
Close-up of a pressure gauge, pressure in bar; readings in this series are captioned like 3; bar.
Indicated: 3.6; bar
